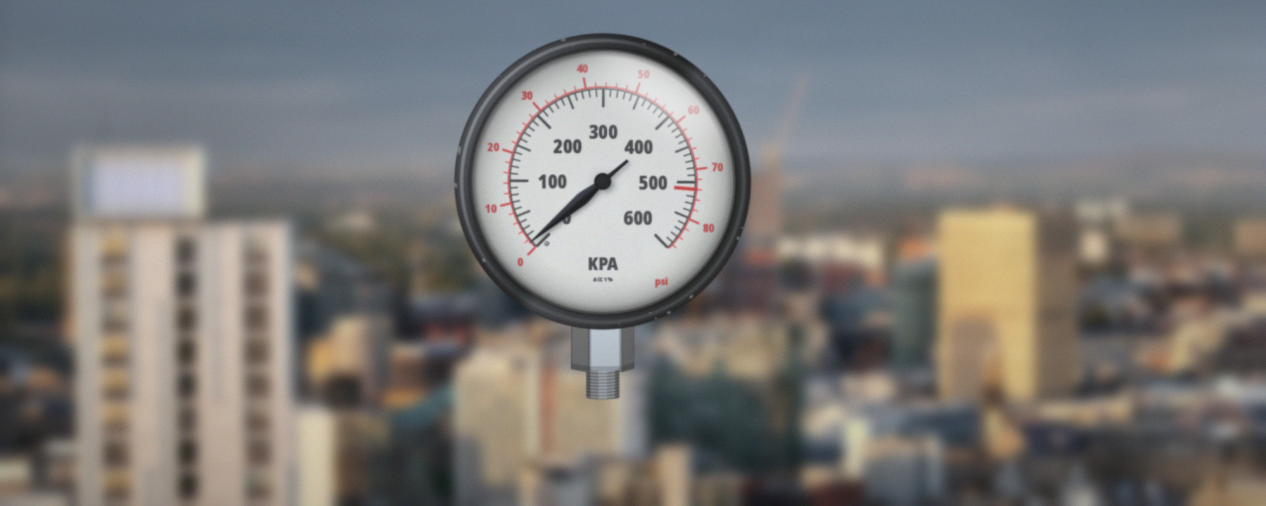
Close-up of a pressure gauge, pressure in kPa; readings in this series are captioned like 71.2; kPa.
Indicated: 10; kPa
